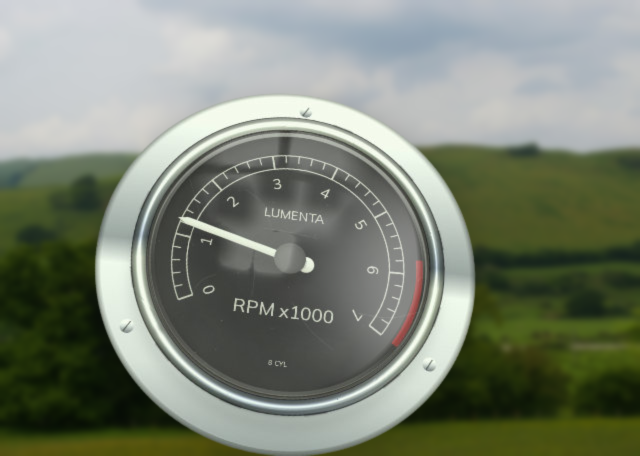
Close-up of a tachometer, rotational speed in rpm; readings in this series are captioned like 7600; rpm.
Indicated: 1200; rpm
